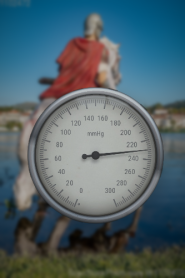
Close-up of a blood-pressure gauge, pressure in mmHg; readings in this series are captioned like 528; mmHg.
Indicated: 230; mmHg
